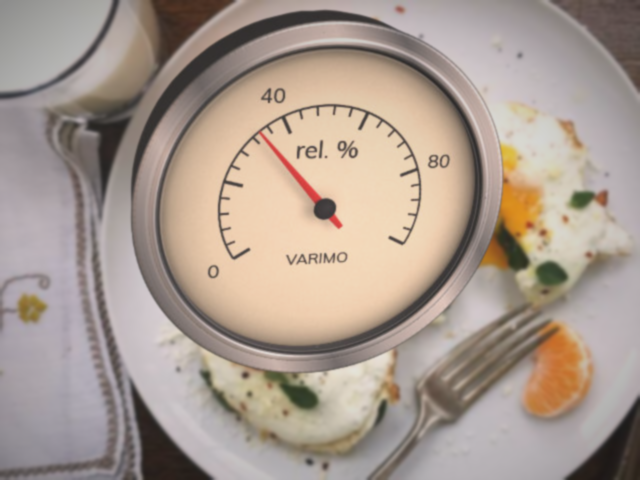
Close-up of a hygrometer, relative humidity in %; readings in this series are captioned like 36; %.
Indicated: 34; %
